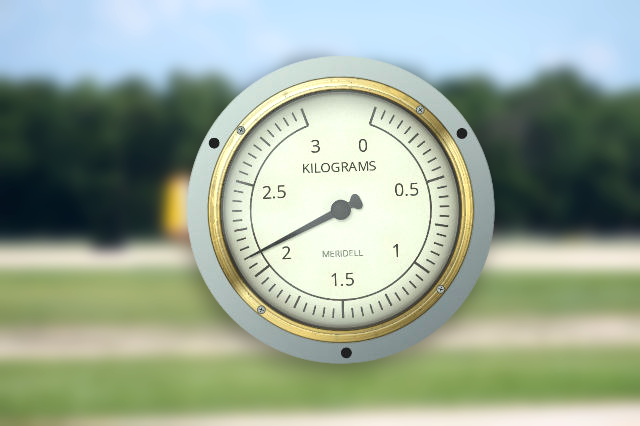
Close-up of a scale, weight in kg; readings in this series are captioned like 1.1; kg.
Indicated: 2.1; kg
